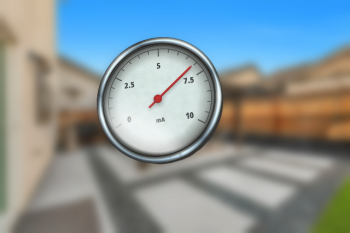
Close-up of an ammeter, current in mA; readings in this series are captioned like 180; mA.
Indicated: 7; mA
